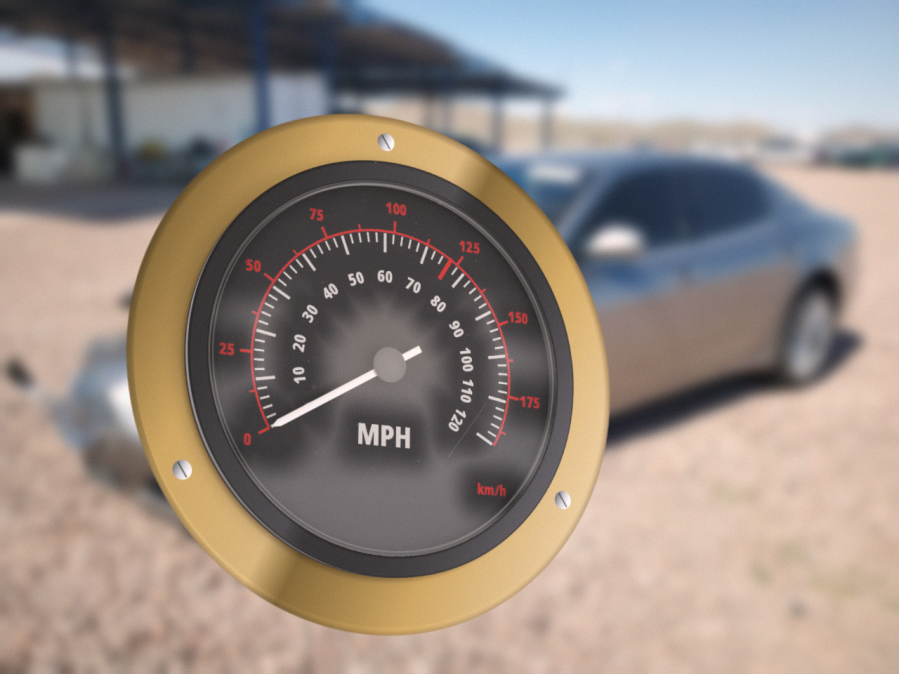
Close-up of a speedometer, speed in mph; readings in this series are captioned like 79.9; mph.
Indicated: 0; mph
